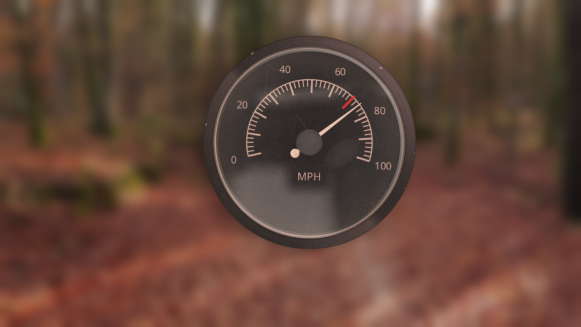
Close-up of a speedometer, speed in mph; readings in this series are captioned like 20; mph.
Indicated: 74; mph
